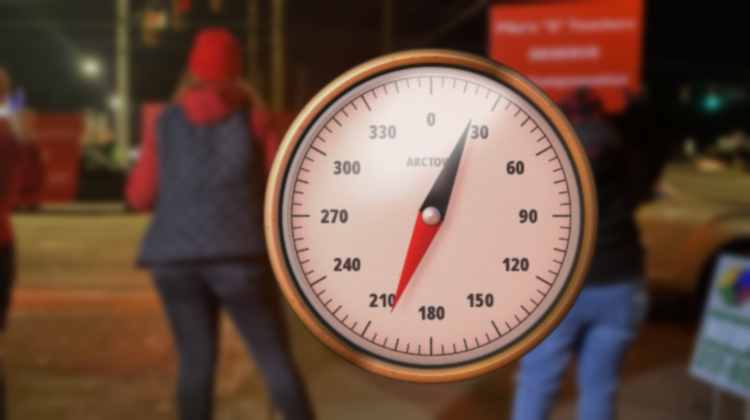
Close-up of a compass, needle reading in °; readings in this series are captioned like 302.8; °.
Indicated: 202.5; °
